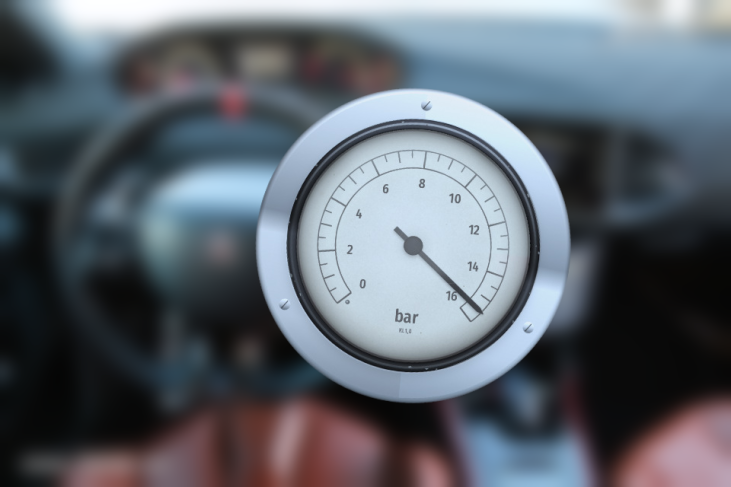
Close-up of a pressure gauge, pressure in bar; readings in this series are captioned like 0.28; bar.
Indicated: 15.5; bar
